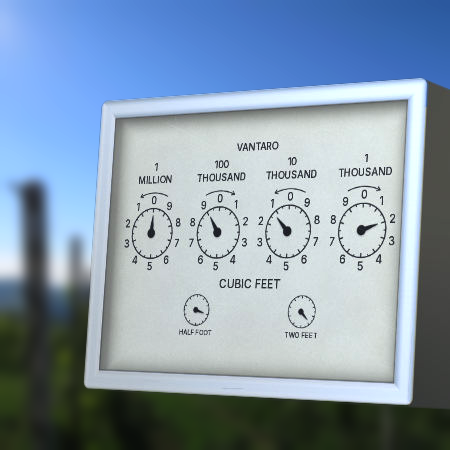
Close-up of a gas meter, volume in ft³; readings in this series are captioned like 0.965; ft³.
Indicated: 991200; ft³
